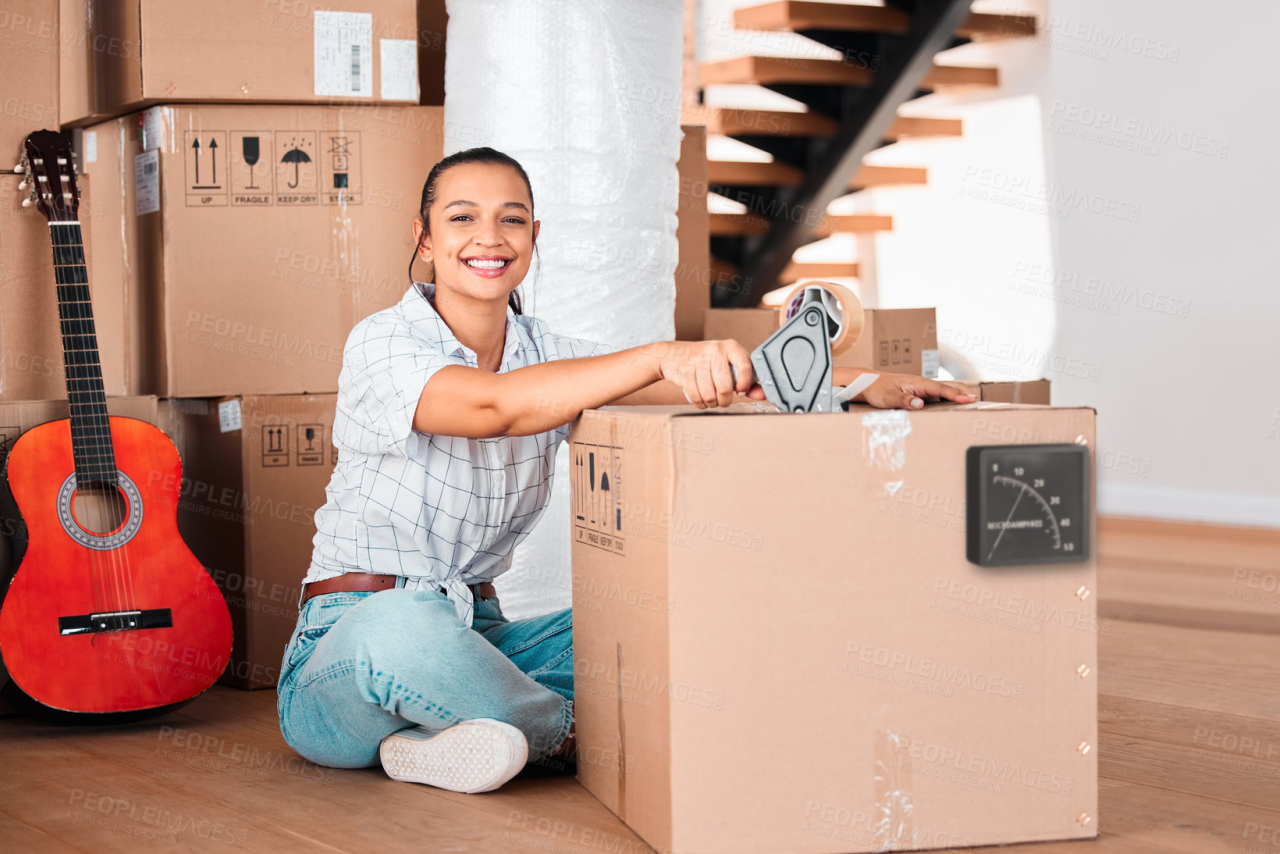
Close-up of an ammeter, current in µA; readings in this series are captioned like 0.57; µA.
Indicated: 15; µA
